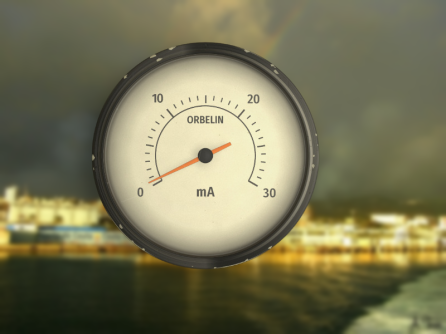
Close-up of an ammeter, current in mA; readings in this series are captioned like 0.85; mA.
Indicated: 0.5; mA
